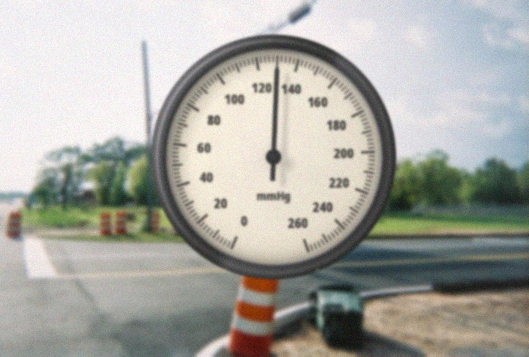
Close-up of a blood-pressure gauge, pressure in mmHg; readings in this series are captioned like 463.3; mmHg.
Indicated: 130; mmHg
